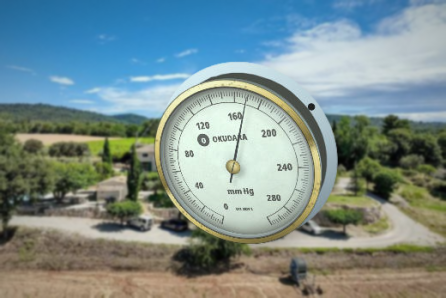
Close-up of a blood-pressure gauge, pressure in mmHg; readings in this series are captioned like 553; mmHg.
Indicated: 170; mmHg
